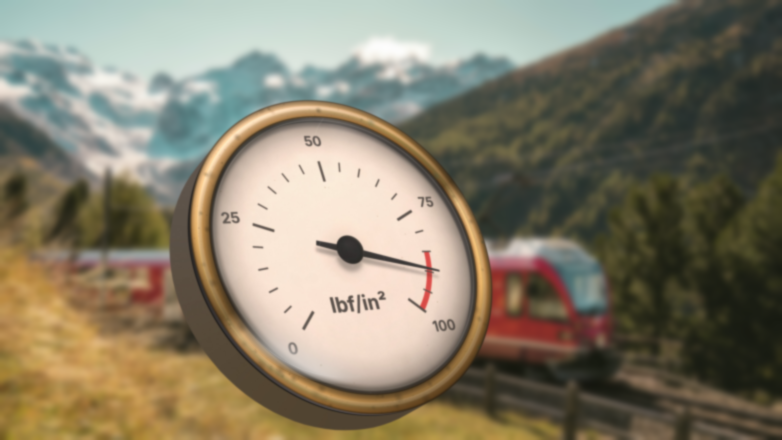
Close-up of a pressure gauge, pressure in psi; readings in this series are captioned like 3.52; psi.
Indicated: 90; psi
